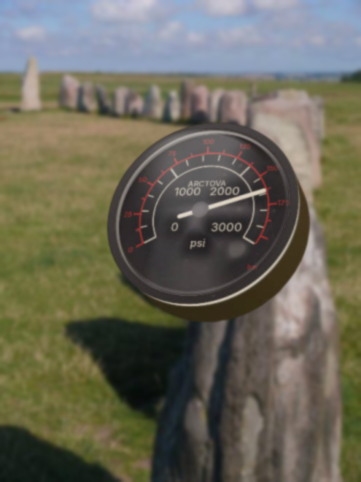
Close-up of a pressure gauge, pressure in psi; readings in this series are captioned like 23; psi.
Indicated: 2400; psi
